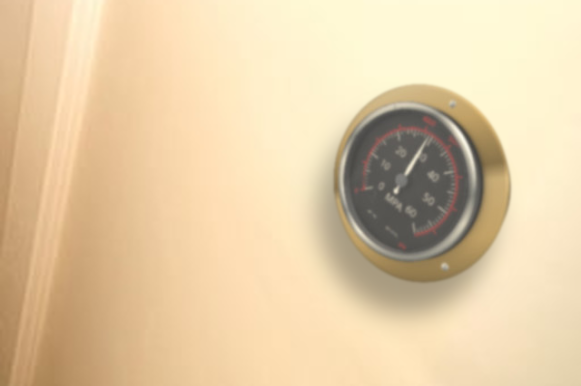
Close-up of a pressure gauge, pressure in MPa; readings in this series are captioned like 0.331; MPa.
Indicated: 30; MPa
